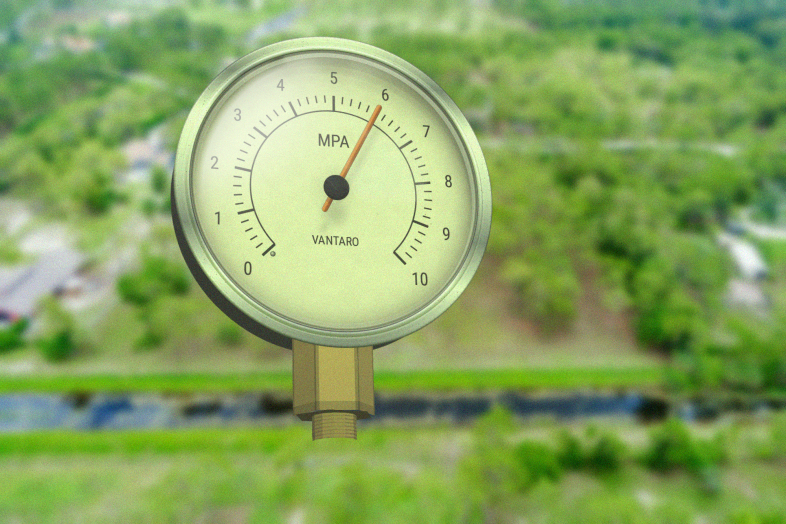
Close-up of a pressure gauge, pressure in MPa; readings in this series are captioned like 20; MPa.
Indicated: 6; MPa
